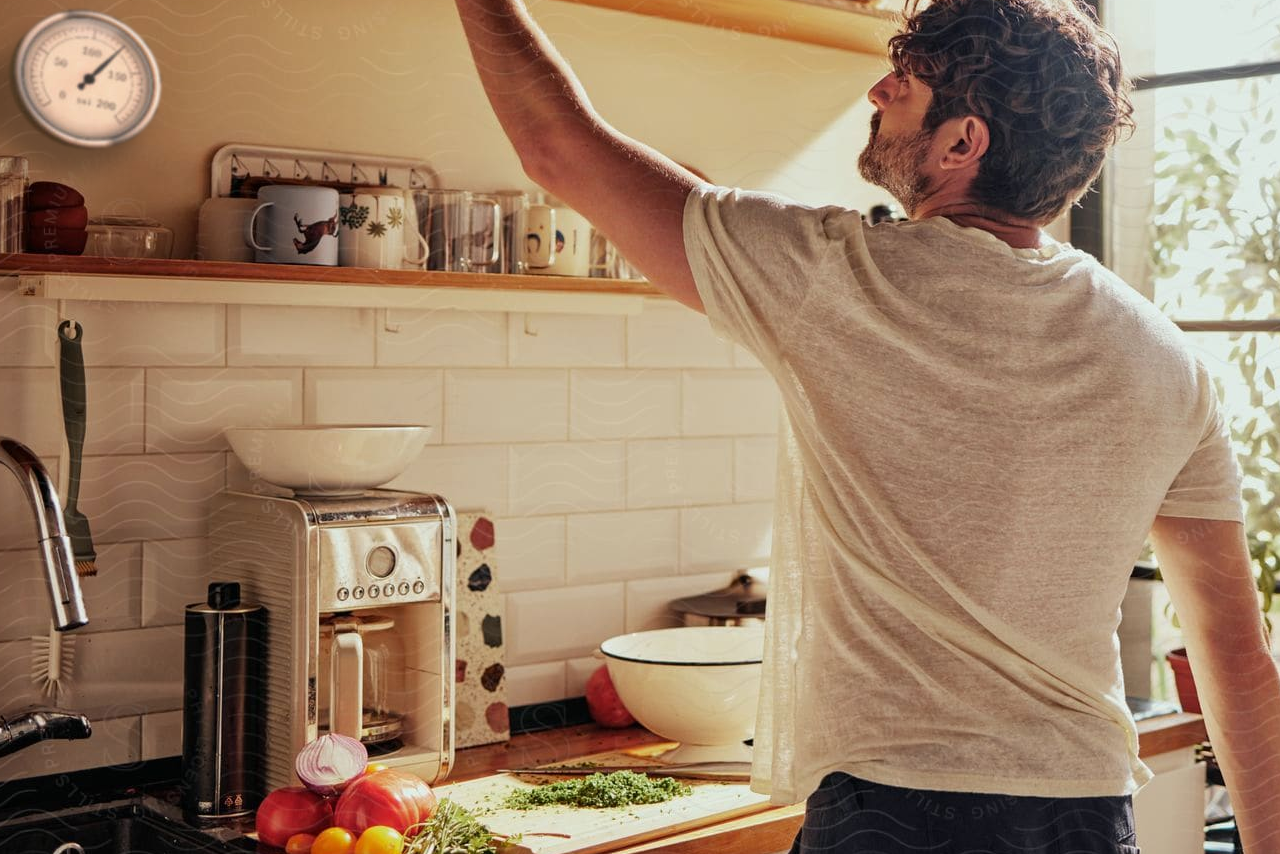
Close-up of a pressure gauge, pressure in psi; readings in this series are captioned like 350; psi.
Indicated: 125; psi
